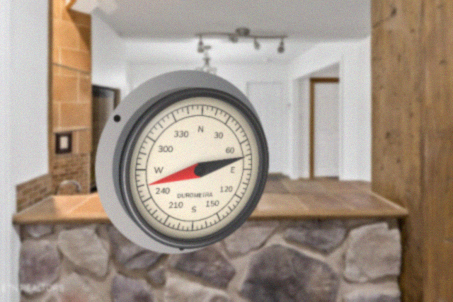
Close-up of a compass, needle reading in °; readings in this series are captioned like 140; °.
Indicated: 255; °
